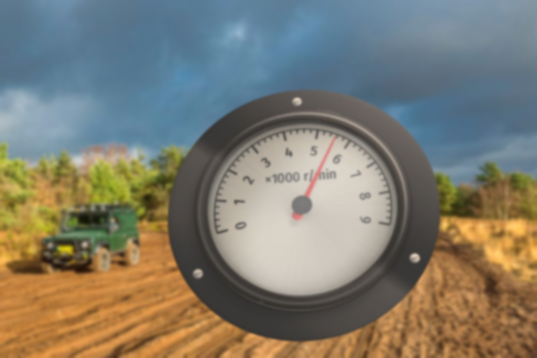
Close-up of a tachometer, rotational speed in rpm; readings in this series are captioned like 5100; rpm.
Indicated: 5600; rpm
